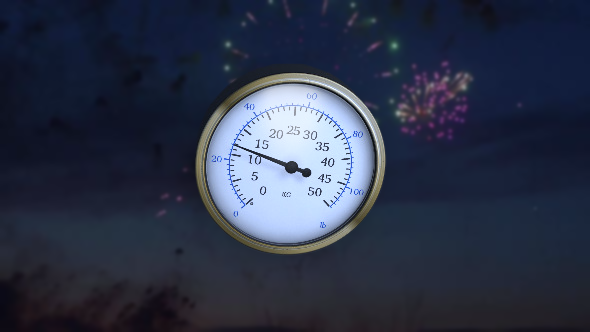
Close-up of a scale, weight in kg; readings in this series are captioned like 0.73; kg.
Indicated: 12; kg
